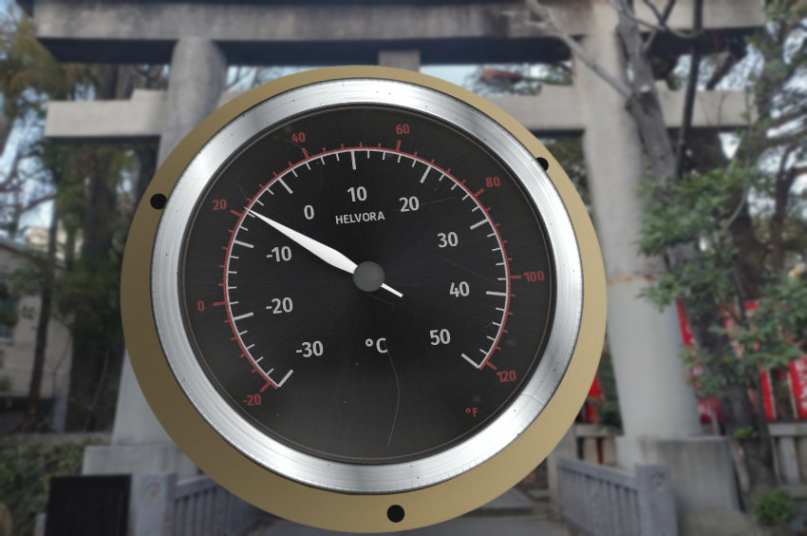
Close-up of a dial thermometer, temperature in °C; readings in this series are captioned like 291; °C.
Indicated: -6; °C
